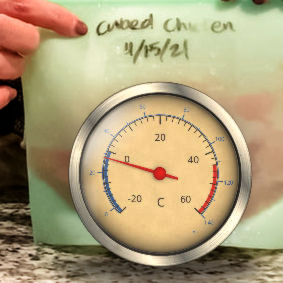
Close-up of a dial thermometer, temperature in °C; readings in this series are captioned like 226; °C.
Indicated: -2; °C
